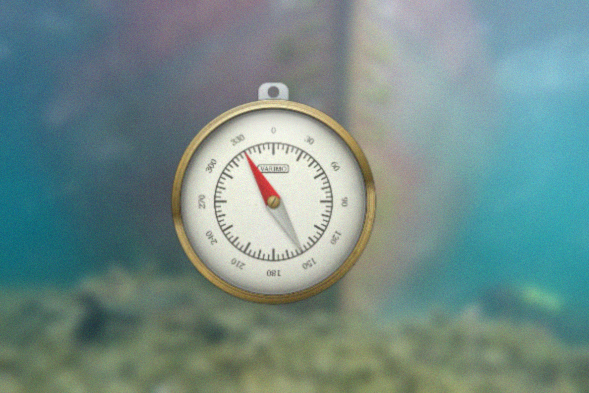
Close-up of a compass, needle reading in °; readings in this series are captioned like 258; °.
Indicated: 330; °
